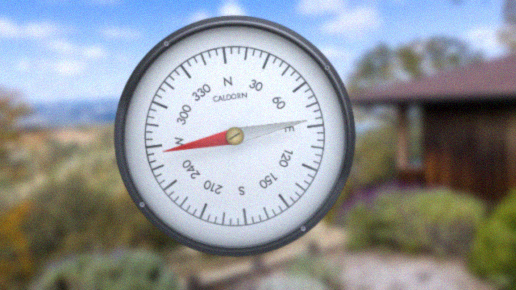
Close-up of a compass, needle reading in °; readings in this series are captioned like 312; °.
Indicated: 265; °
